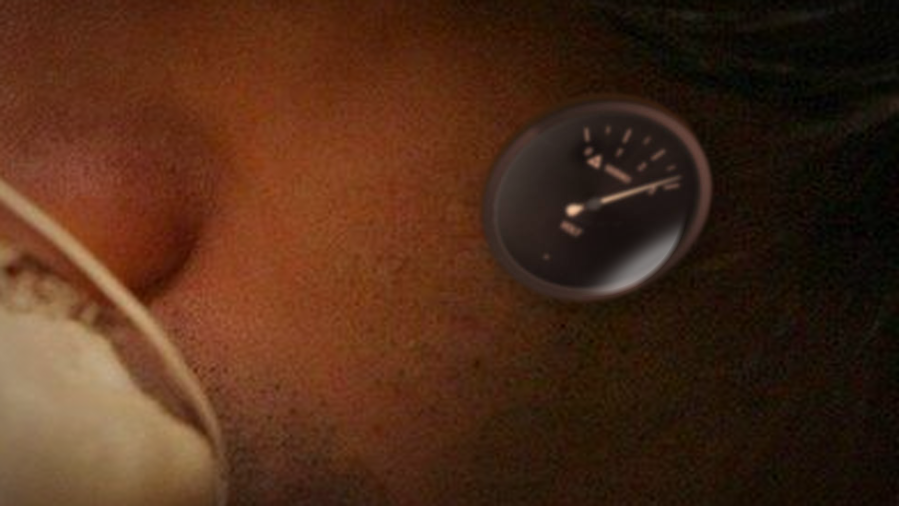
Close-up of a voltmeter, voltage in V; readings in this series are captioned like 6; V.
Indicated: 2.75; V
